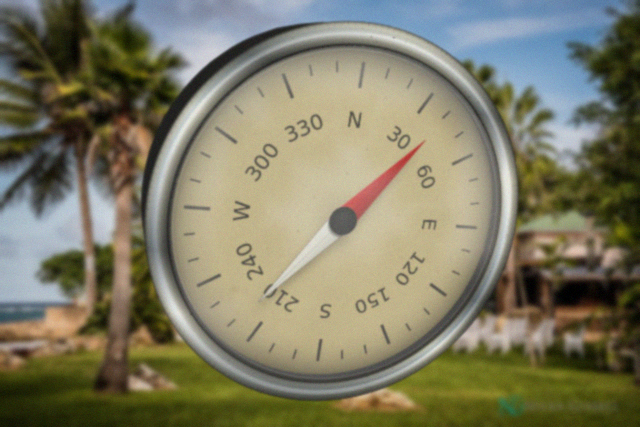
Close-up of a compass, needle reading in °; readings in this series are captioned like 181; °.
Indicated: 40; °
